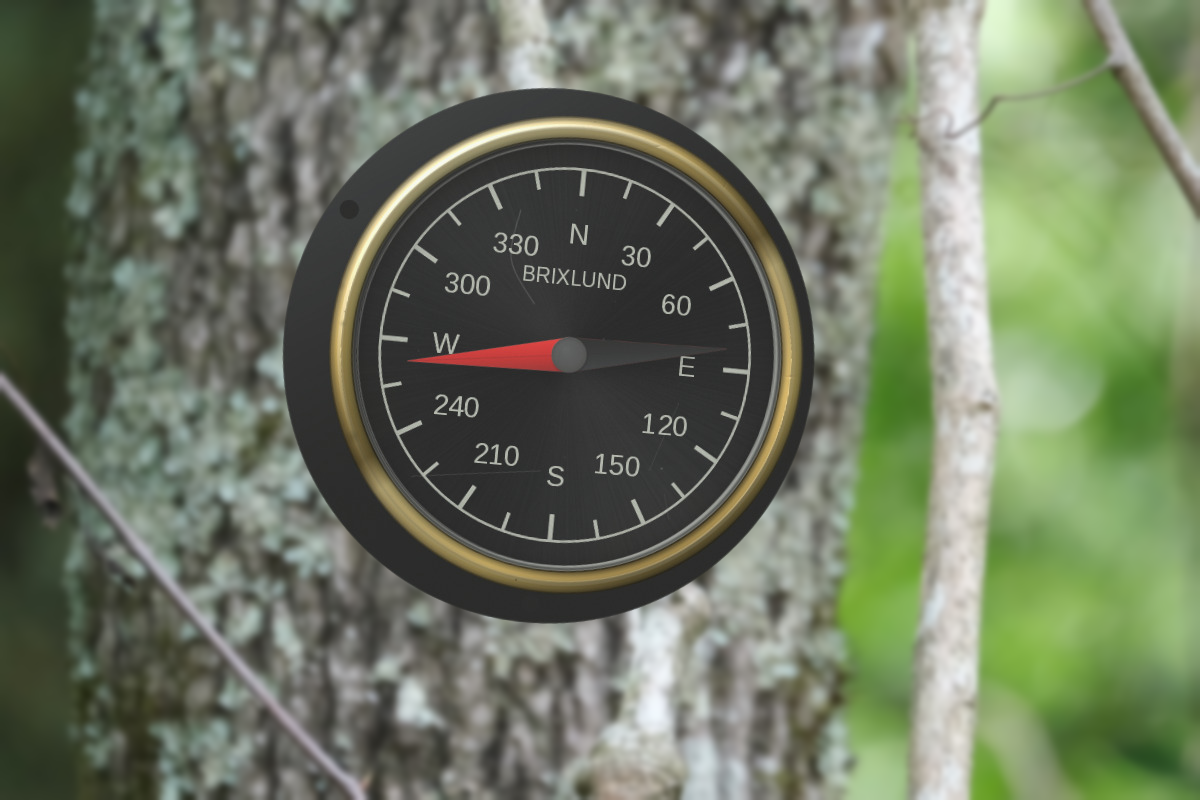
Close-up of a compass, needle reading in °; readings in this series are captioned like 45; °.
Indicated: 262.5; °
